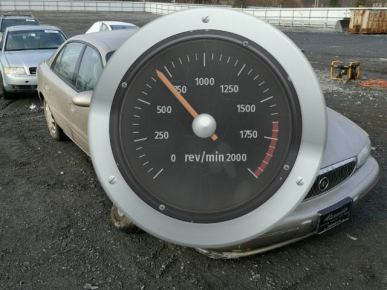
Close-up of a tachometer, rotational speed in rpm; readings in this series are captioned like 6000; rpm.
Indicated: 700; rpm
